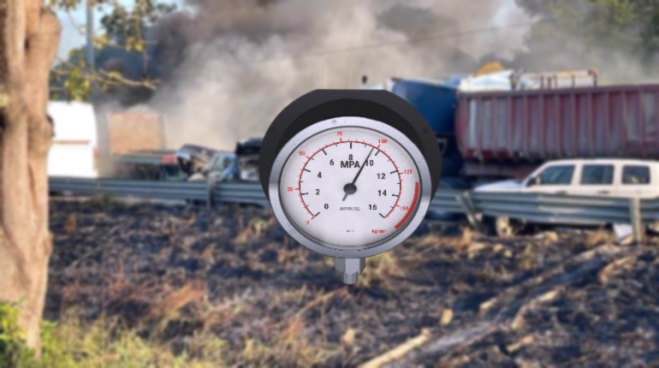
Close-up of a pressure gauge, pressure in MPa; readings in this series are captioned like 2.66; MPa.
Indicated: 9.5; MPa
